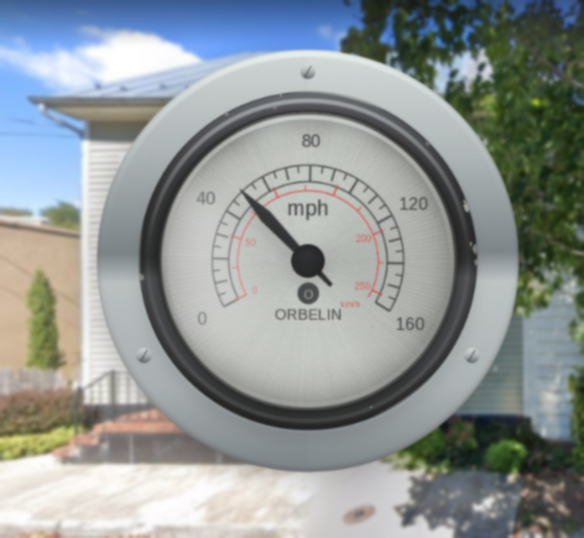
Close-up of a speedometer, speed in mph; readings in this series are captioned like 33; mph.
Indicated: 50; mph
